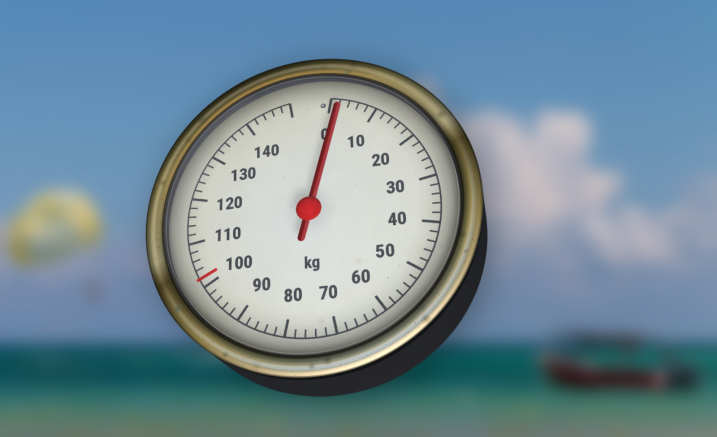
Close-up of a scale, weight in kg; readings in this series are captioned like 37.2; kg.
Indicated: 2; kg
